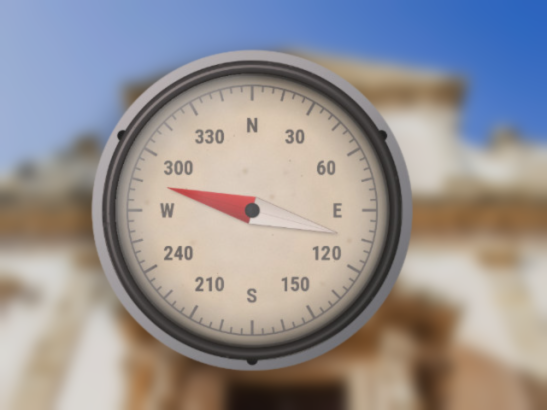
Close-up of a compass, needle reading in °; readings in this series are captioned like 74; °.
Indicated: 285; °
